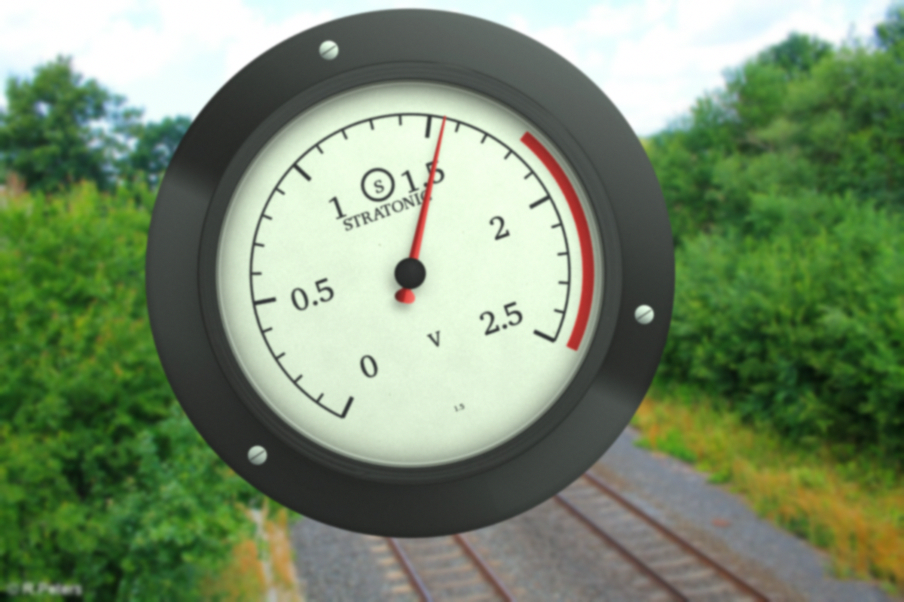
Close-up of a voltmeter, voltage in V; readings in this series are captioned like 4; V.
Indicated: 1.55; V
